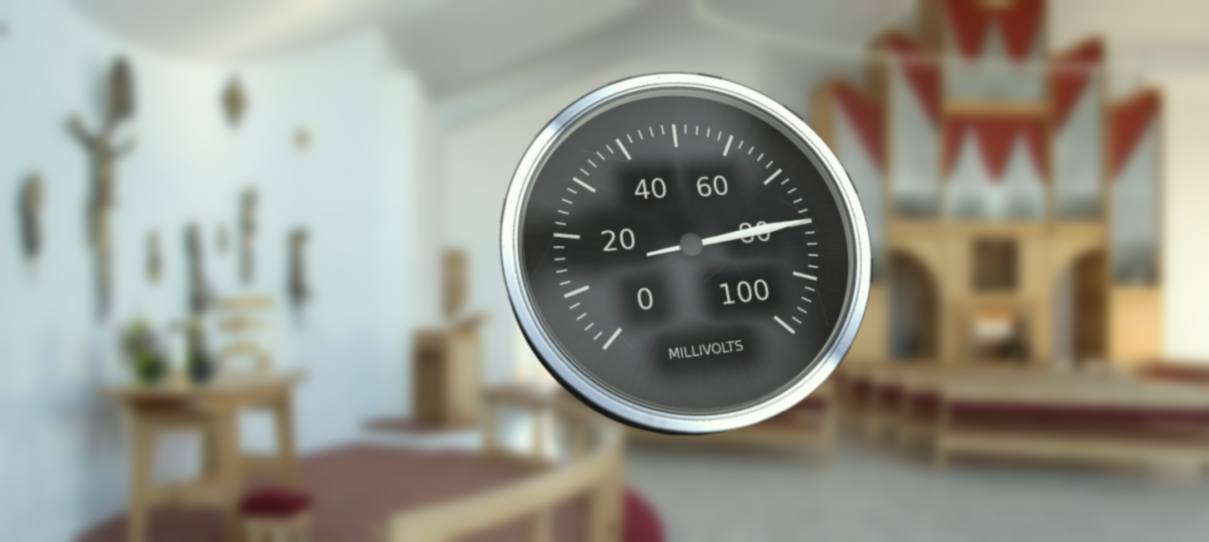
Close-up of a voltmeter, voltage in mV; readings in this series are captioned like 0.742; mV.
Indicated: 80; mV
